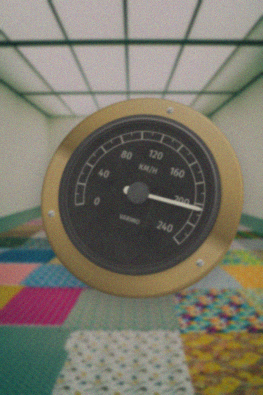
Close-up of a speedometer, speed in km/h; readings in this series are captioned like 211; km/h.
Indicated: 205; km/h
